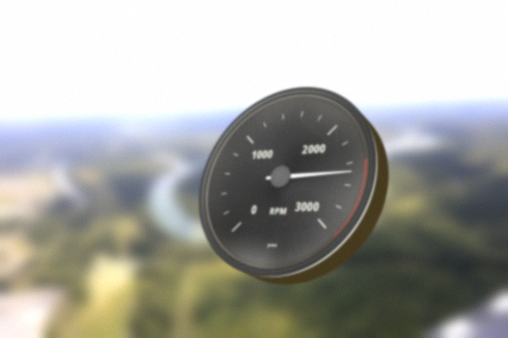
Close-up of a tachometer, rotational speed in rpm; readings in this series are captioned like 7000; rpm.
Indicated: 2500; rpm
